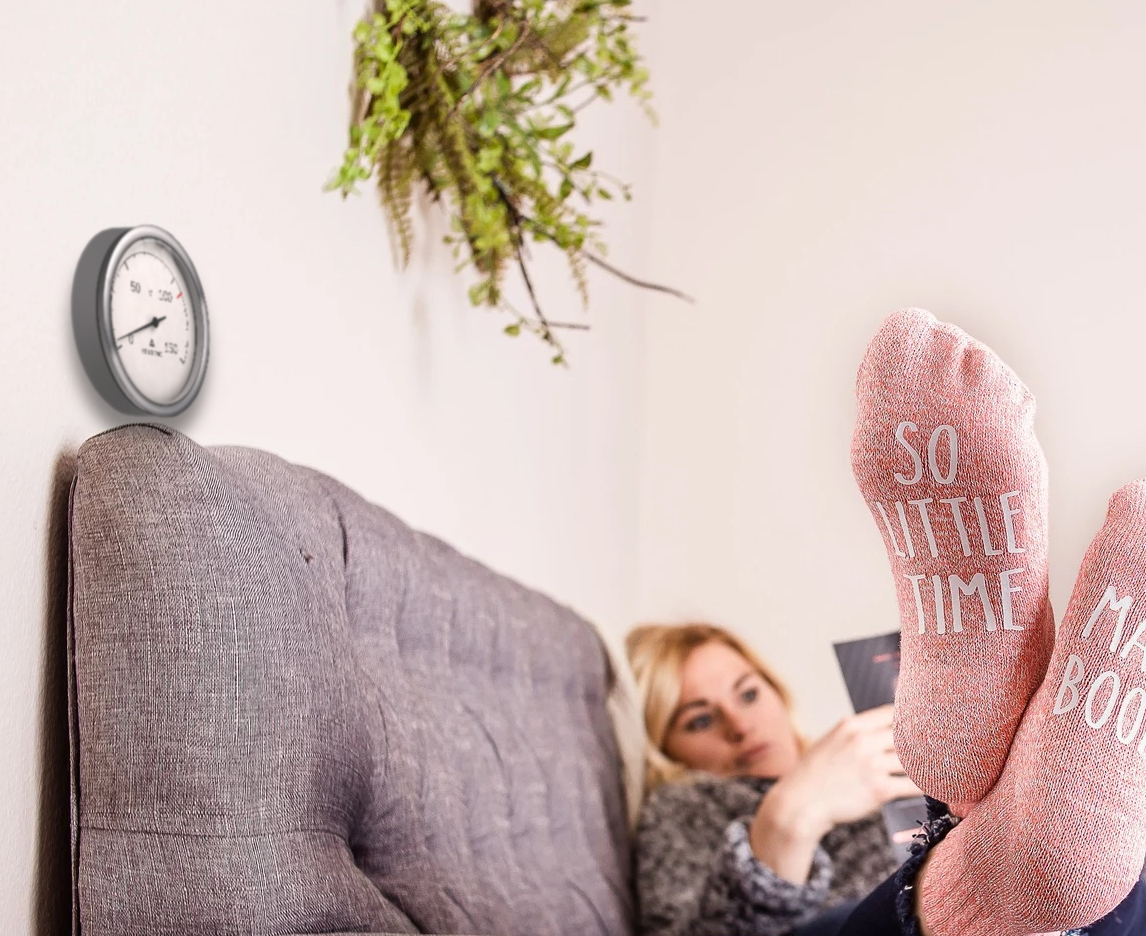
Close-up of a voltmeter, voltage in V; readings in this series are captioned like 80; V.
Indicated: 5; V
